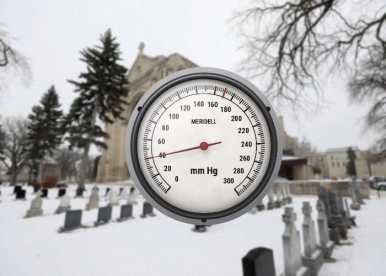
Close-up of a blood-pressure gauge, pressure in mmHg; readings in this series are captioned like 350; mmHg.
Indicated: 40; mmHg
